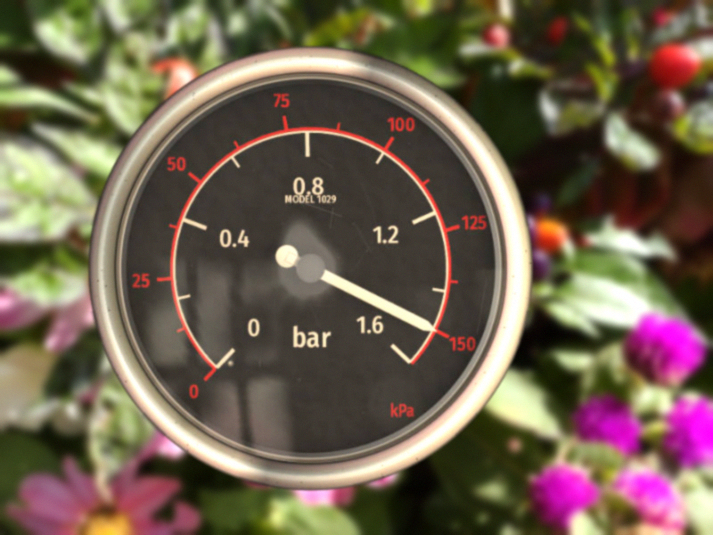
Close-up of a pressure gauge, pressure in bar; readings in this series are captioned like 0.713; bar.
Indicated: 1.5; bar
